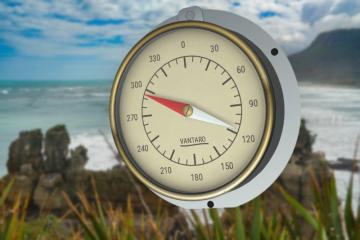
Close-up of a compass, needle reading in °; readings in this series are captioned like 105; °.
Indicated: 295; °
